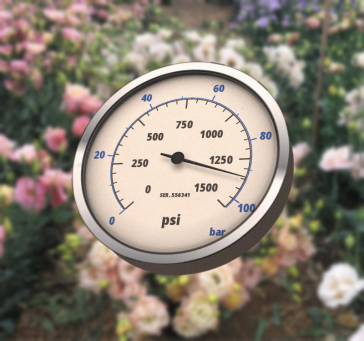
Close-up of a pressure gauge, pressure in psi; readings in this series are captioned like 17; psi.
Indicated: 1350; psi
